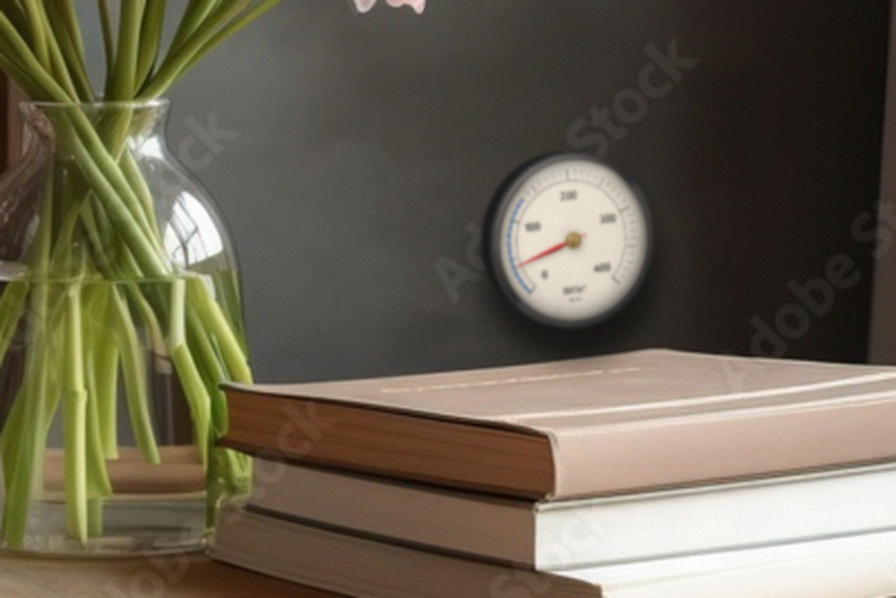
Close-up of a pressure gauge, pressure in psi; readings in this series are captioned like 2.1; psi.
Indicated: 40; psi
